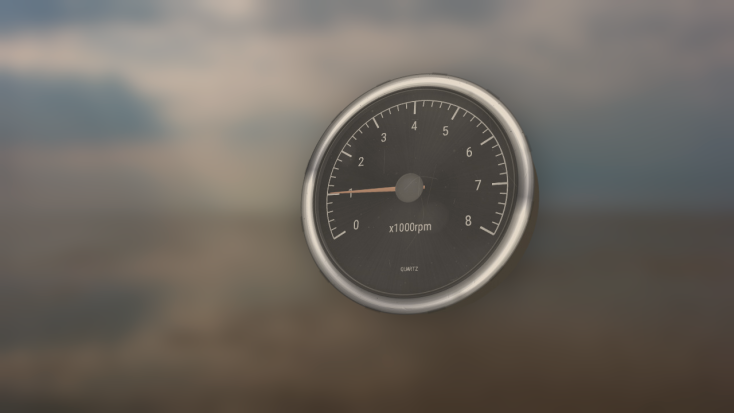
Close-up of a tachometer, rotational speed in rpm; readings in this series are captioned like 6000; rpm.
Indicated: 1000; rpm
